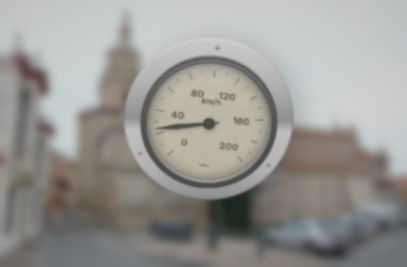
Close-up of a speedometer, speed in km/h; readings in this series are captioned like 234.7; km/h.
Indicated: 25; km/h
